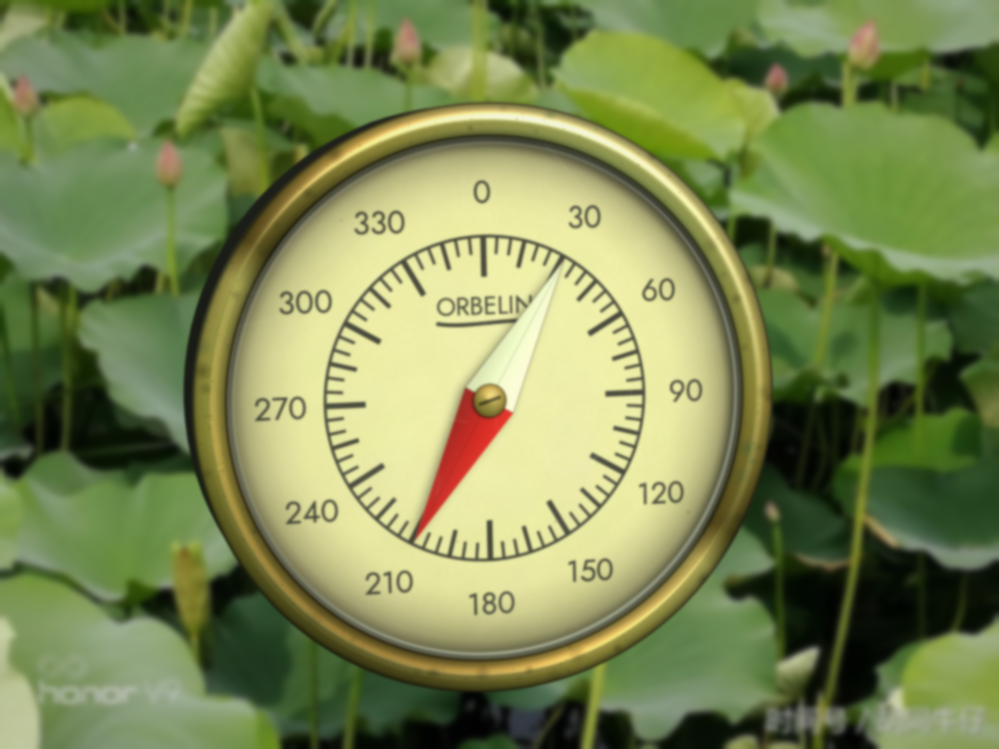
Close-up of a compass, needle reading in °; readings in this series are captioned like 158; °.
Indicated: 210; °
